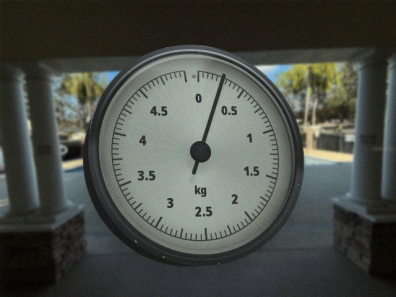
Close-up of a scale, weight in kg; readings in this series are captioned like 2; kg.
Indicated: 0.25; kg
